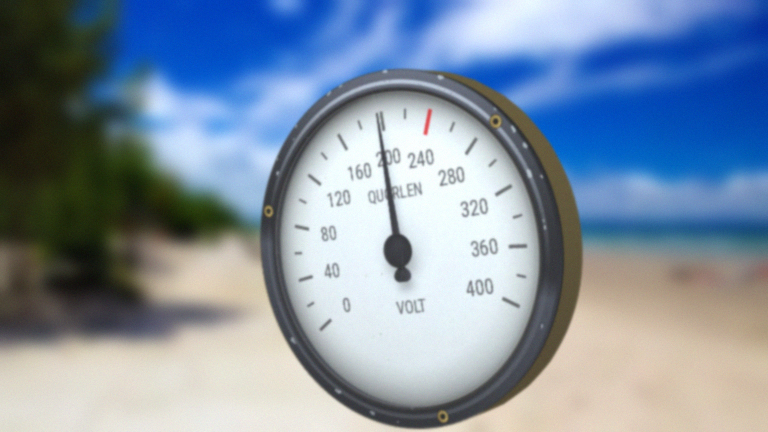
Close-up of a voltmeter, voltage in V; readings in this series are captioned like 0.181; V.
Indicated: 200; V
